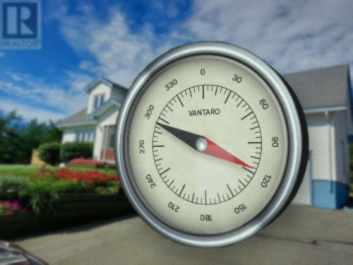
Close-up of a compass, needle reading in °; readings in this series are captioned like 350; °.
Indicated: 115; °
